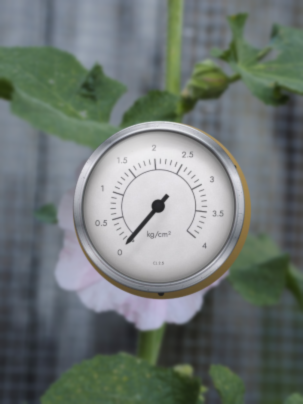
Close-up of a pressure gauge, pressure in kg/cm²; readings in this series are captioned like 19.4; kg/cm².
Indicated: 0; kg/cm²
